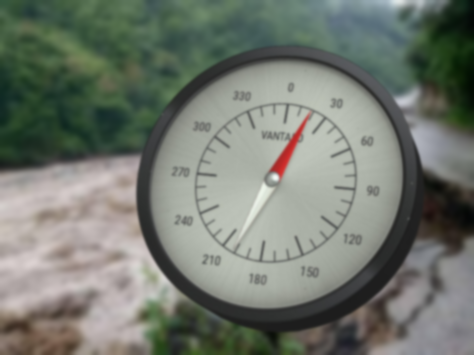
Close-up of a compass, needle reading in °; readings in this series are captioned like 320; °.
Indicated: 20; °
